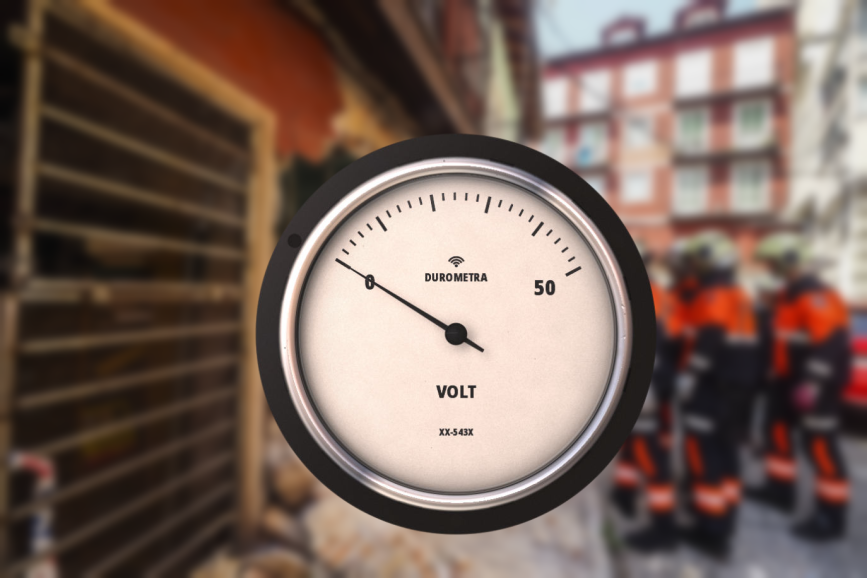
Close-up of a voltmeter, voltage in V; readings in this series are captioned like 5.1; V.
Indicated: 0; V
